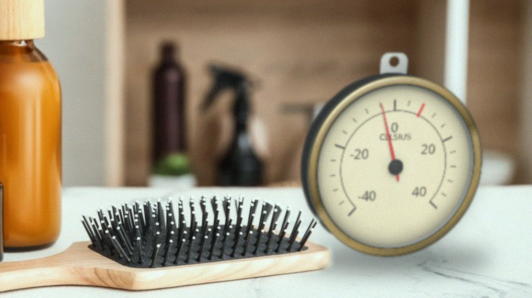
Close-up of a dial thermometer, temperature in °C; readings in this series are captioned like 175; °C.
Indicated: -4; °C
